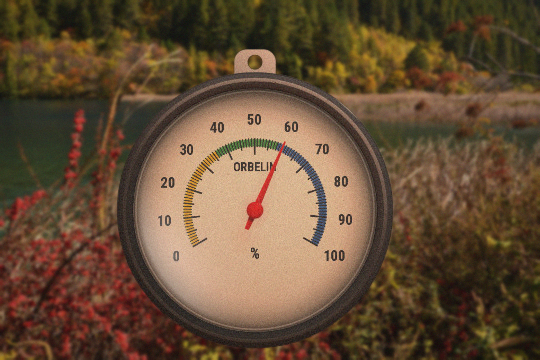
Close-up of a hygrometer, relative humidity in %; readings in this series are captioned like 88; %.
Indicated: 60; %
